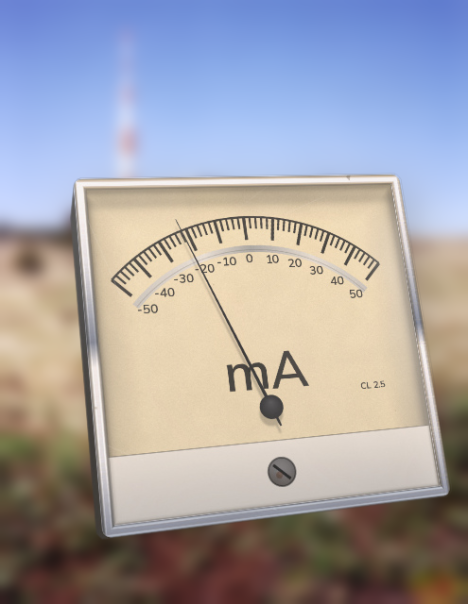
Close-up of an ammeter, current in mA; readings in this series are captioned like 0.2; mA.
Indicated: -22; mA
